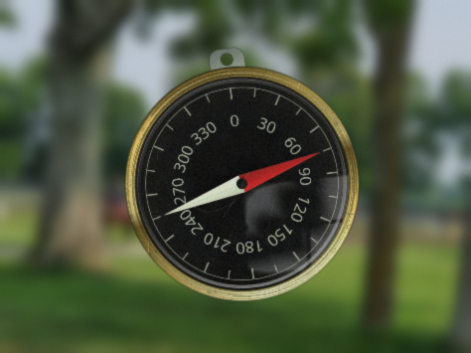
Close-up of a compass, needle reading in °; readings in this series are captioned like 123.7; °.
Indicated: 75; °
